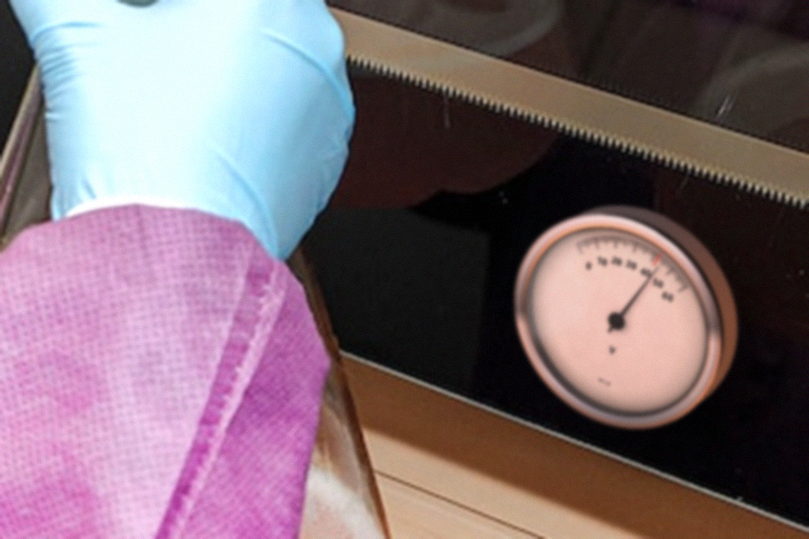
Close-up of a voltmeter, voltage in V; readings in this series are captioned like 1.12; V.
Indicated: 45; V
